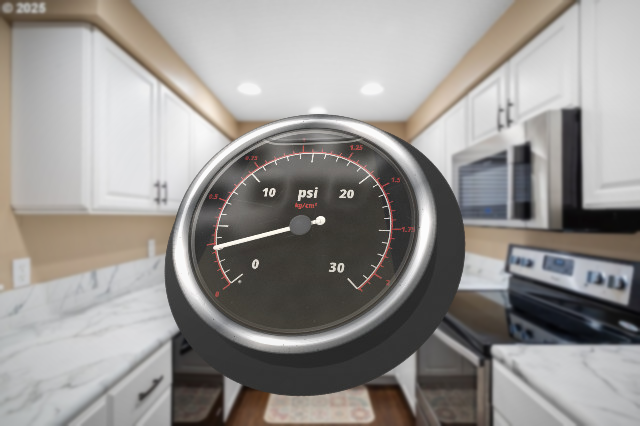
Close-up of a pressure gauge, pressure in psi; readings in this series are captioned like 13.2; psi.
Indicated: 3; psi
